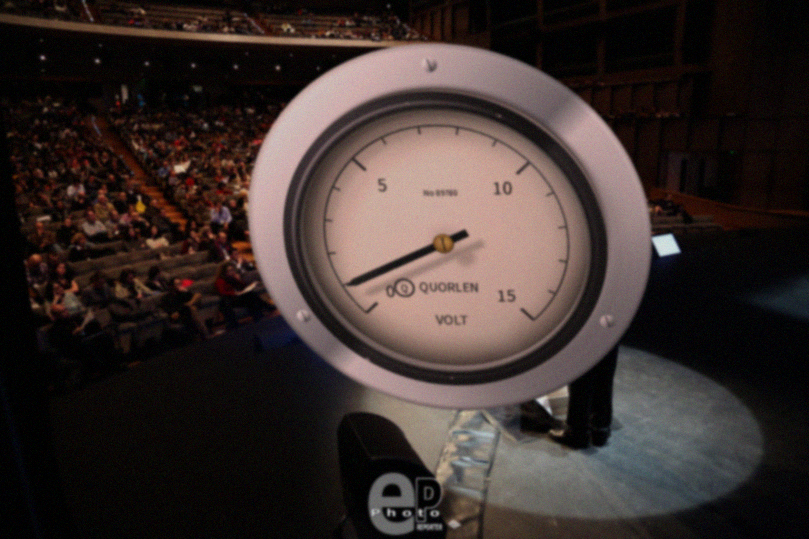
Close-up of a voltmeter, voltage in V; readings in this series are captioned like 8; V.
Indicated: 1; V
